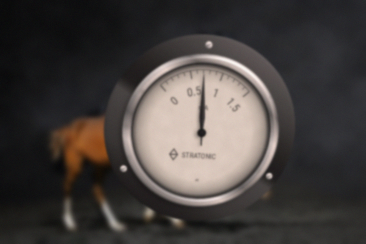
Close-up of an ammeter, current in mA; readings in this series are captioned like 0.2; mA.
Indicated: 0.7; mA
